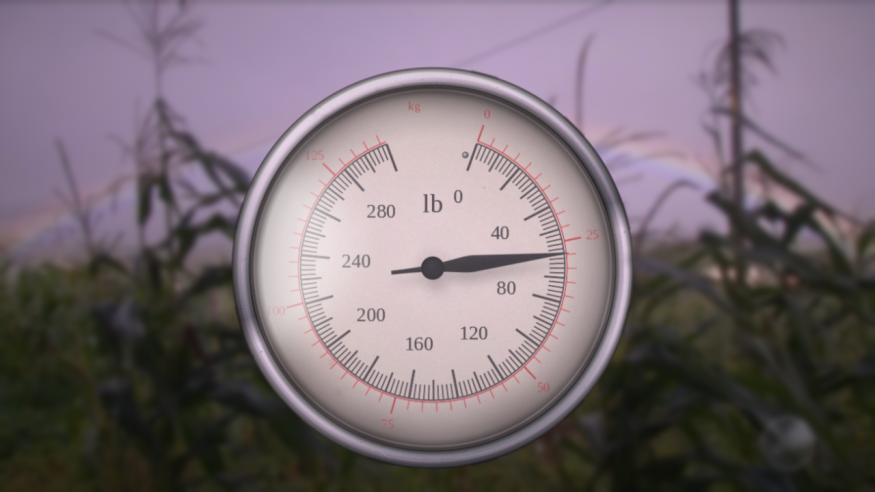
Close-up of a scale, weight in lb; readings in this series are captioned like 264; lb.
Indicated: 60; lb
